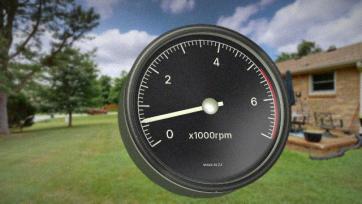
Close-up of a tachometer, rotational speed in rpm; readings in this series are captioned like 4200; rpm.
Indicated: 600; rpm
